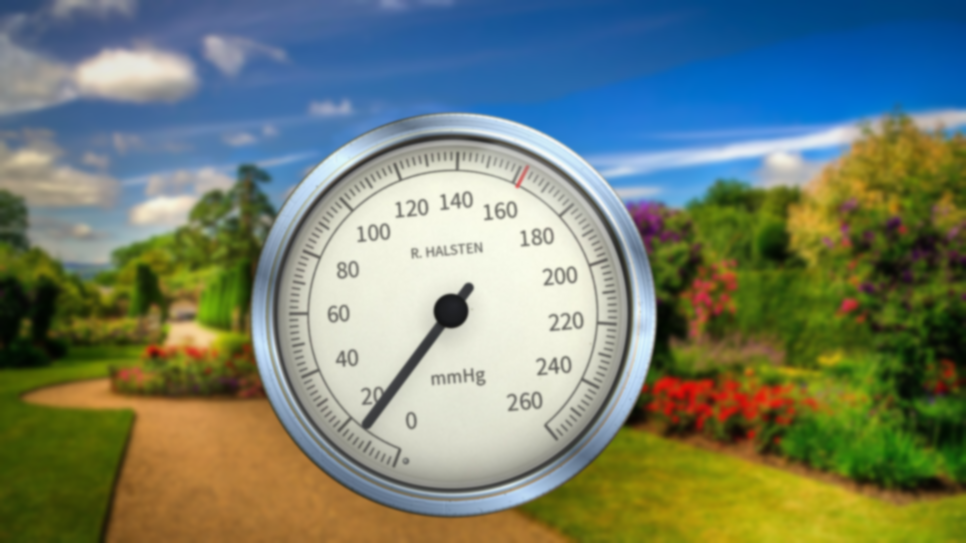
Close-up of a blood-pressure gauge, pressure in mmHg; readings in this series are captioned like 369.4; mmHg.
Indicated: 14; mmHg
